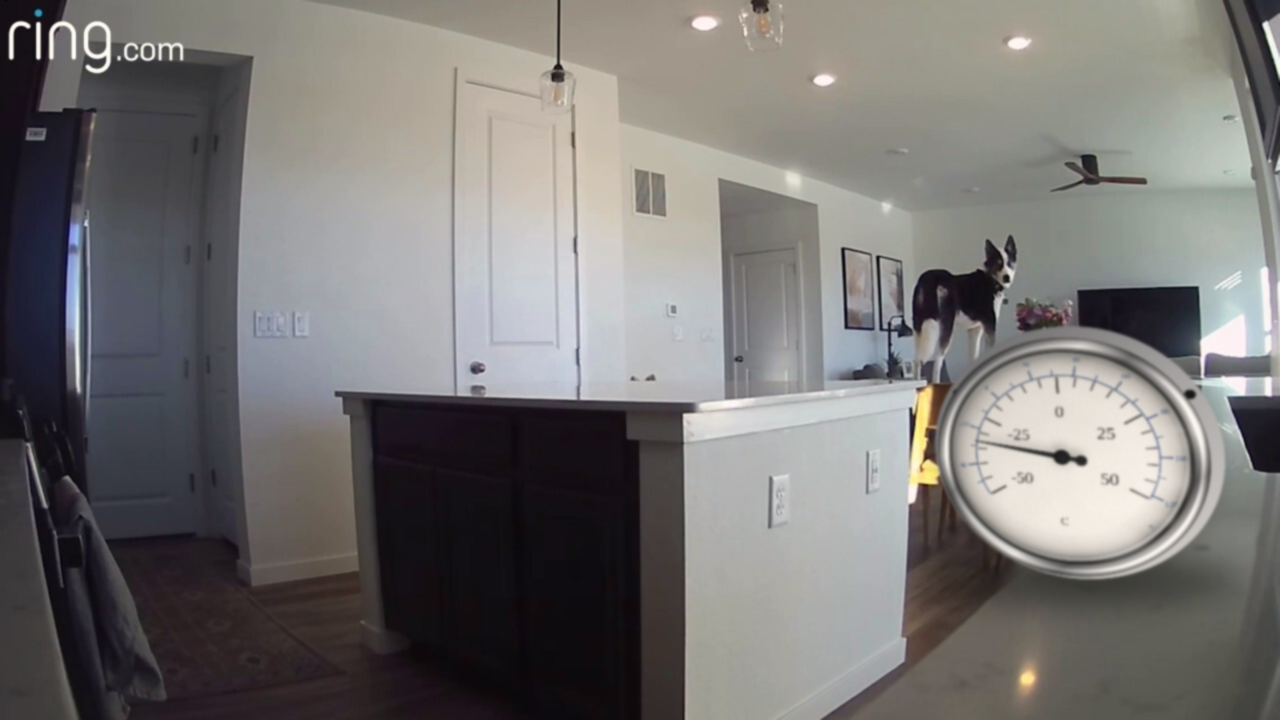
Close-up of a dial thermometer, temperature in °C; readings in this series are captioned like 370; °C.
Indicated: -32.5; °C
